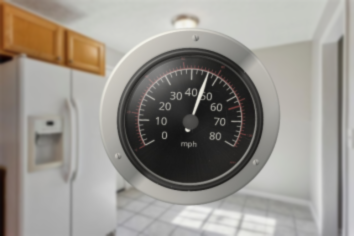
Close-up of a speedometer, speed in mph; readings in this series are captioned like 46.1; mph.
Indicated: 46; mph
